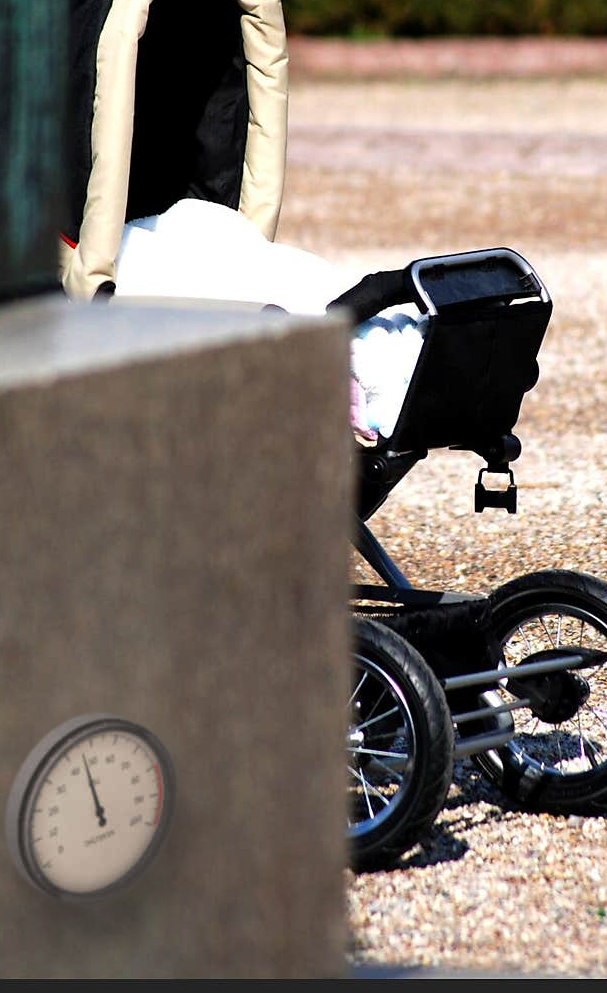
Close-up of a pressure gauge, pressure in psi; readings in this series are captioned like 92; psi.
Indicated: 45; psi
